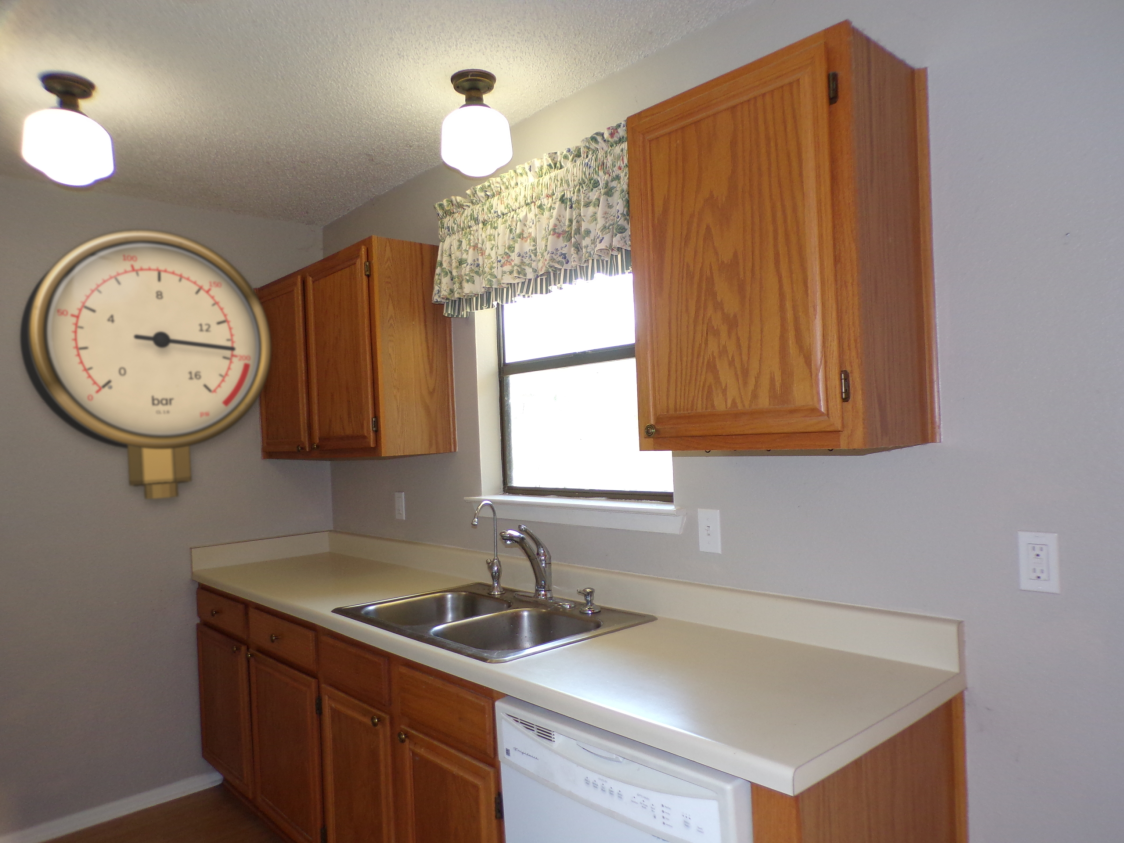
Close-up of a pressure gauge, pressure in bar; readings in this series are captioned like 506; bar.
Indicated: 13.5; bar
